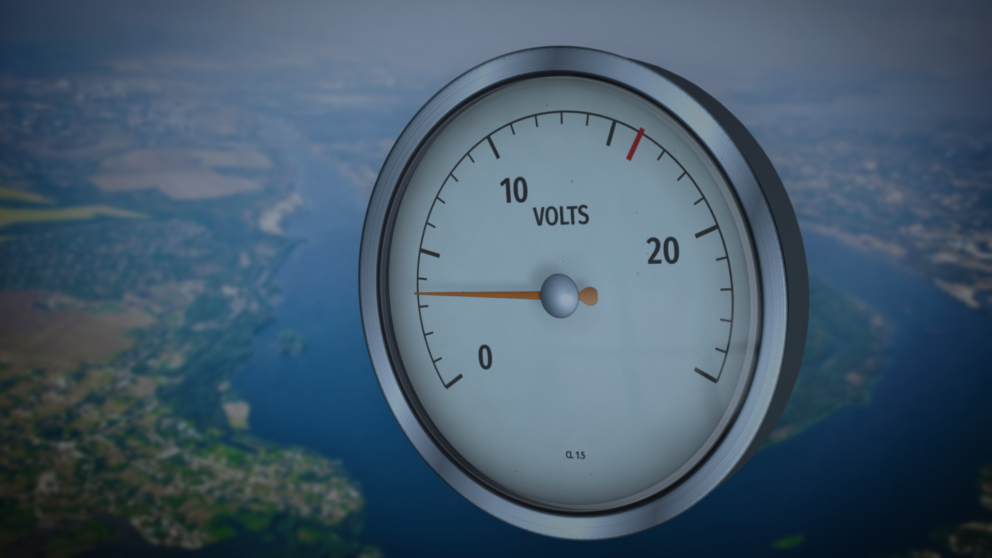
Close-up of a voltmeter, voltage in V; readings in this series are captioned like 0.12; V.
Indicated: 3.5; V
